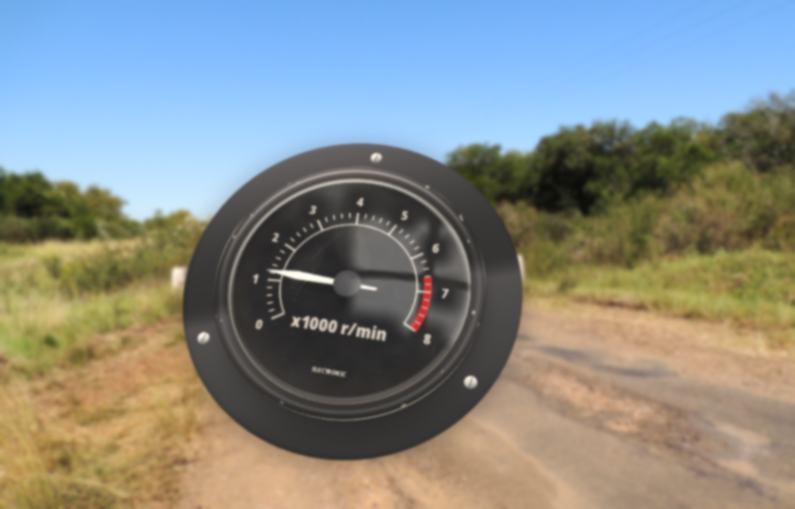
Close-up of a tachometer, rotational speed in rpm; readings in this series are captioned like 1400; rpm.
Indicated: 1200; rpm
